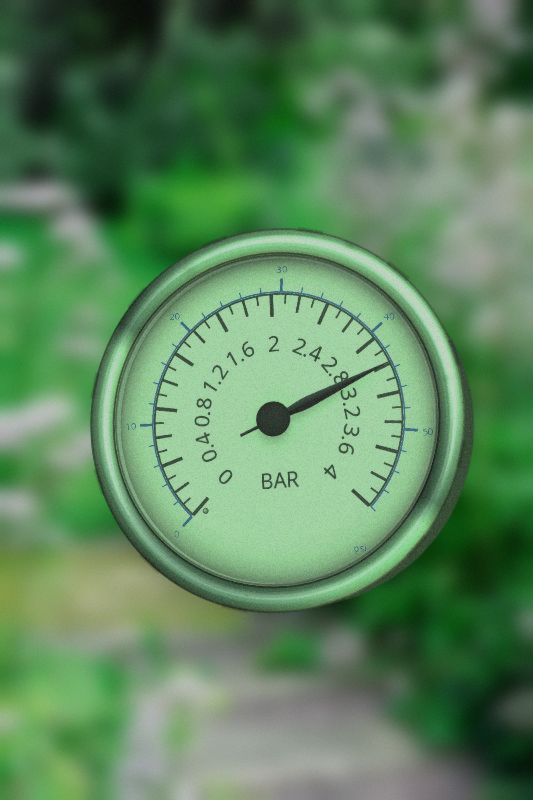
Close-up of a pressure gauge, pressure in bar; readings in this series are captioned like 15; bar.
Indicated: 3; bar
